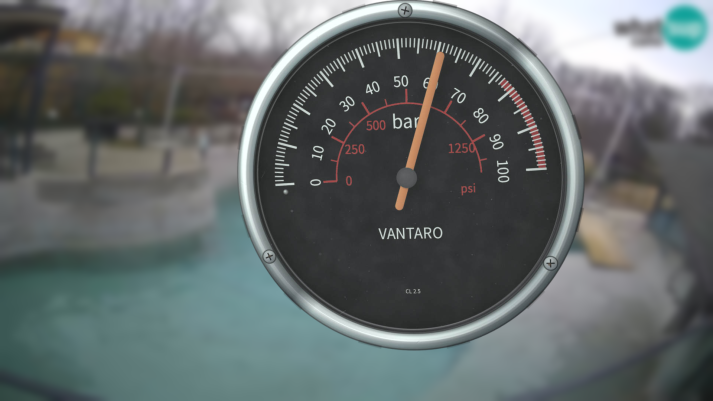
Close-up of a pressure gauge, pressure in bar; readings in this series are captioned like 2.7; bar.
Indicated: 61; bar
